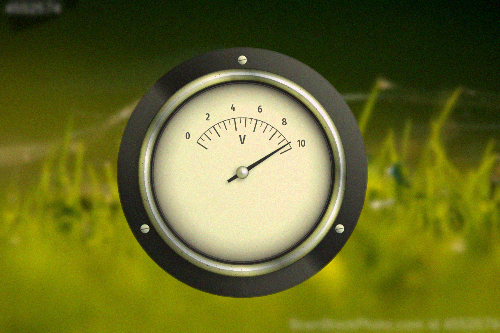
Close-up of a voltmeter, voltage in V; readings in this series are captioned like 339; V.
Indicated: 9.5; V
